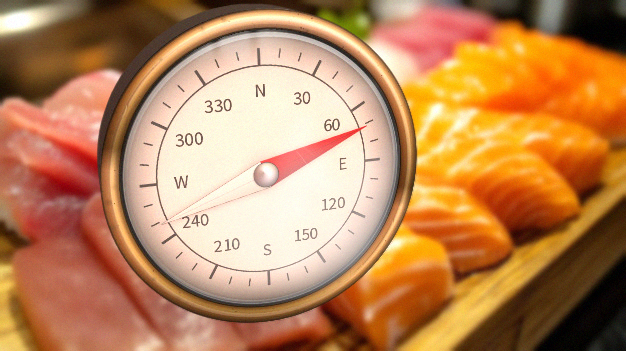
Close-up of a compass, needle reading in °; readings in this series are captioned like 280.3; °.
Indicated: 70; °
